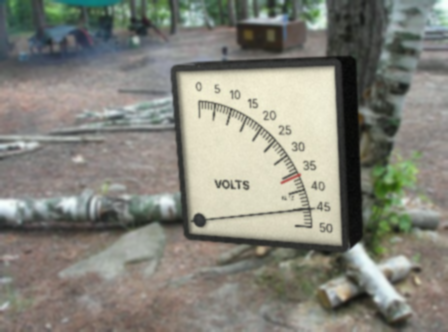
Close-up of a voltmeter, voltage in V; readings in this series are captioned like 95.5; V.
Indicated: 45; V
